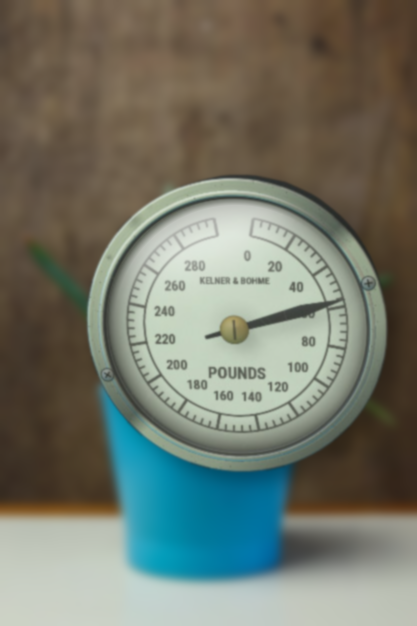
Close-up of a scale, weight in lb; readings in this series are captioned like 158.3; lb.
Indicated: 56; lb
